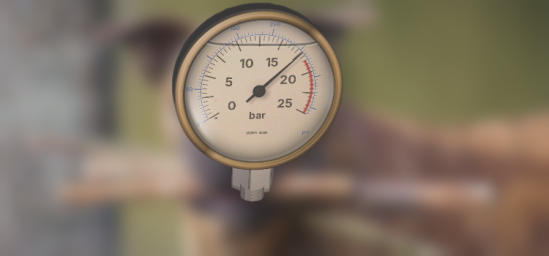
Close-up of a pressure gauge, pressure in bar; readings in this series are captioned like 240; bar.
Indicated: 17.5; bar
